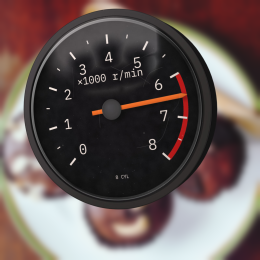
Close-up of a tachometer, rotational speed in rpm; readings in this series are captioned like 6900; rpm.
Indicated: 6500; rpm
